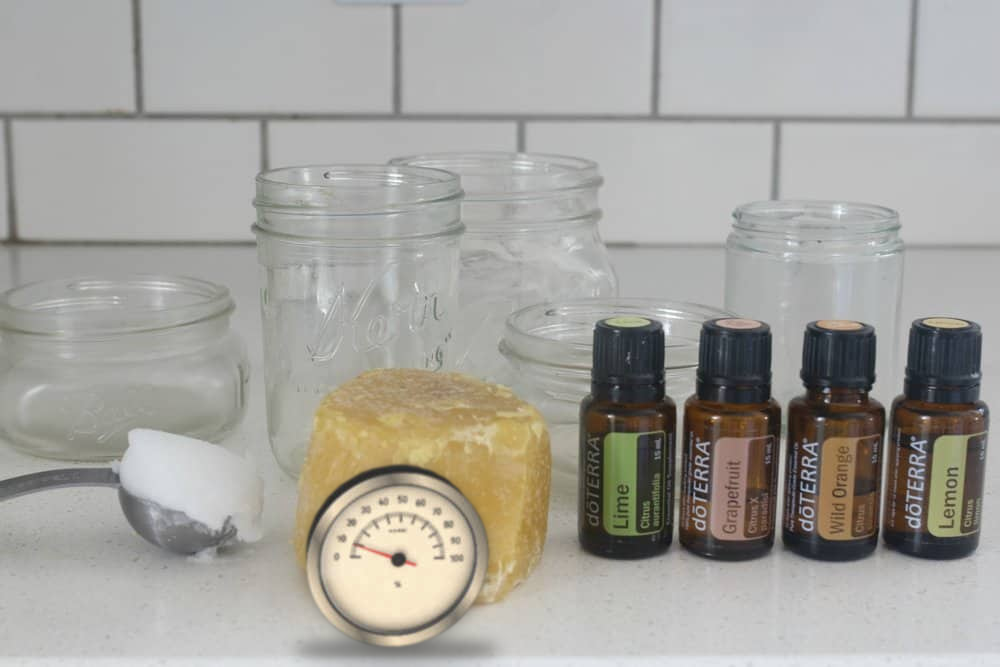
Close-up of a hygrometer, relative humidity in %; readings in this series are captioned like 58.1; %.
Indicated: 10; %
